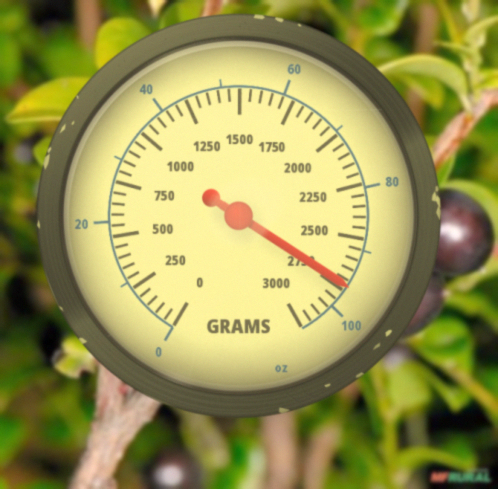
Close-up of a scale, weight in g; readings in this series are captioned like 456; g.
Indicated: 2725; g
